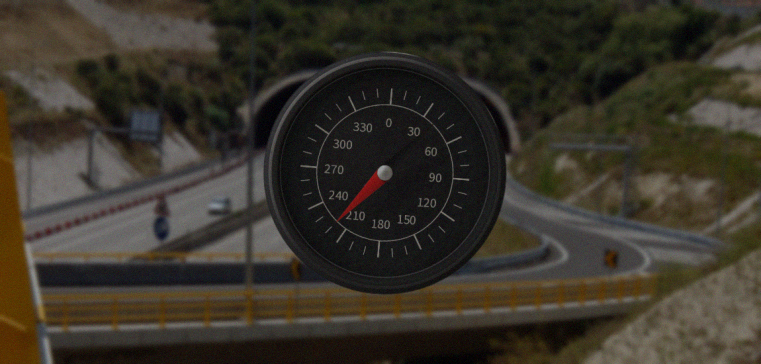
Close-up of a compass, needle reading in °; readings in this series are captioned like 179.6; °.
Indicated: 220; °
